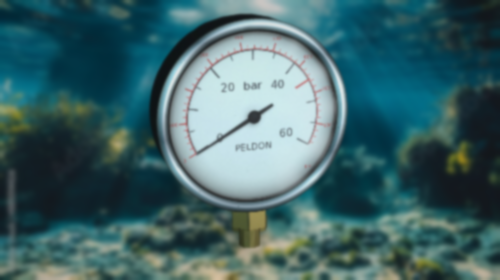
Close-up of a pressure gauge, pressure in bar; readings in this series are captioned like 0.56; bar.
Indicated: 0; bar
